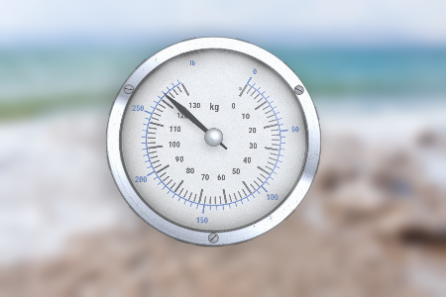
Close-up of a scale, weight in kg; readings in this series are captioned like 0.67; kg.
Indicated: 122; kg
